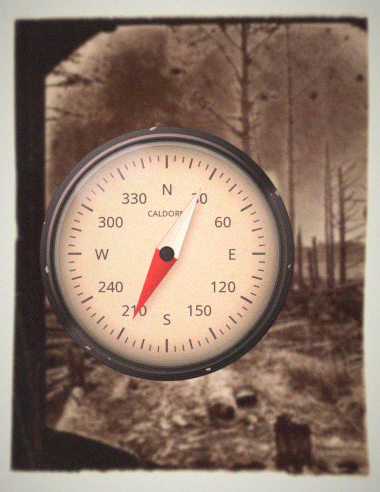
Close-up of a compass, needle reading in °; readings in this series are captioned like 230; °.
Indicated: 207.5; °
